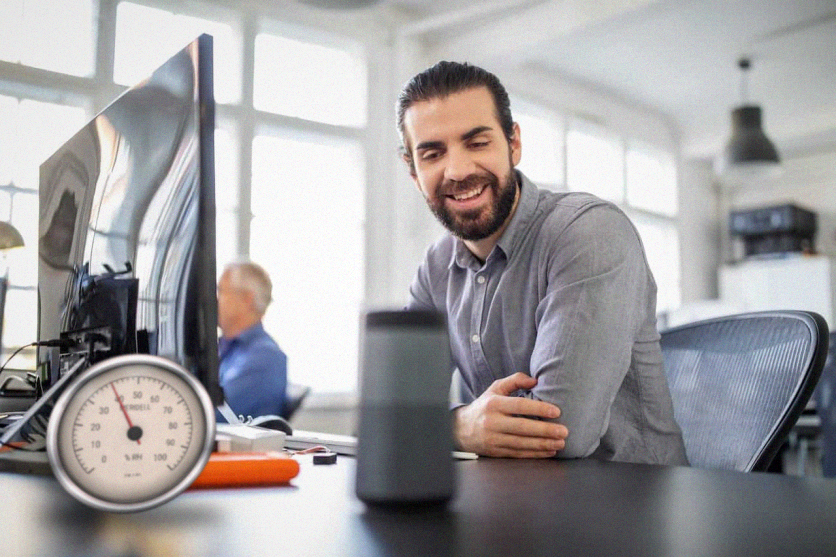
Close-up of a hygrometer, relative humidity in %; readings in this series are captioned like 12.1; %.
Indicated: 40; %
